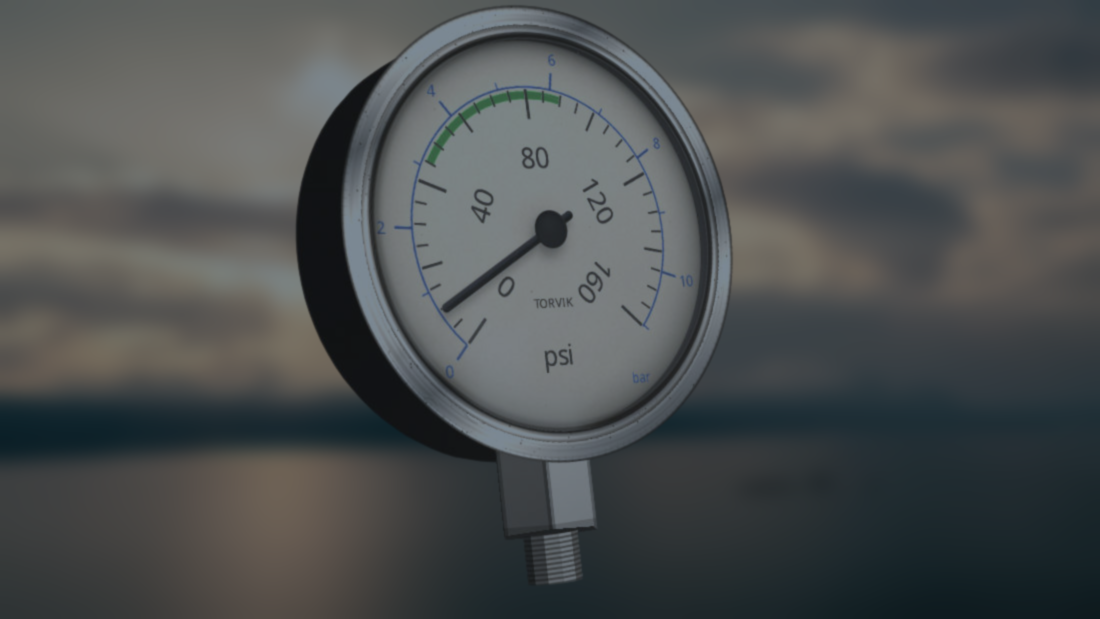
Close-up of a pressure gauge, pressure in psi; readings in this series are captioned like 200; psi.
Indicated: 10; psi
